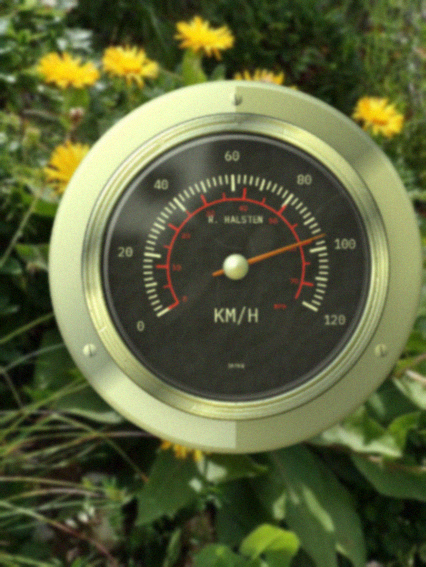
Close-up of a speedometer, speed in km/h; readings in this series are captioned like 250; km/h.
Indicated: 96; km/h
